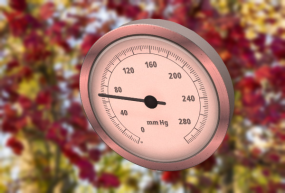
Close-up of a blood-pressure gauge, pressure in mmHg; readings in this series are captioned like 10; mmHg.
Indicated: 70; mmHg
